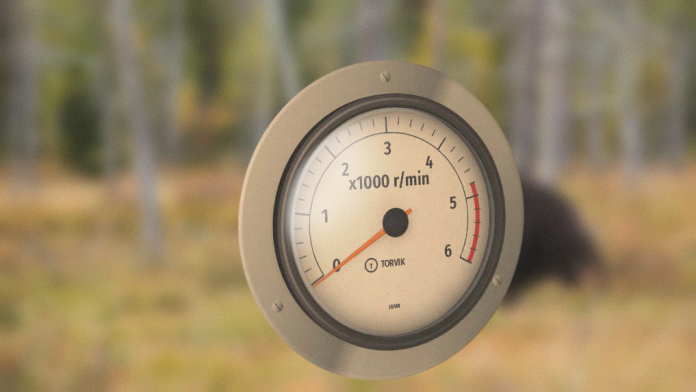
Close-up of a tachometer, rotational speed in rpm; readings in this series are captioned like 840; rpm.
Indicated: 0; rpm
